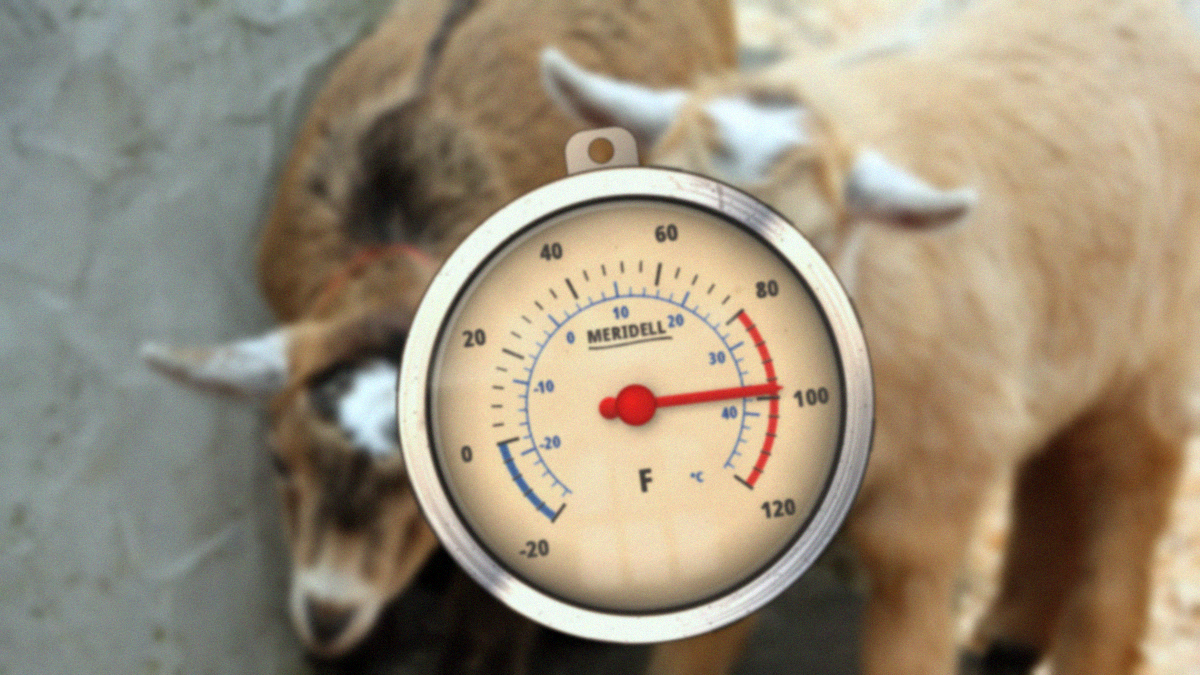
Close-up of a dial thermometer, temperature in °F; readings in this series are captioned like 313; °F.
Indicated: 98; °F
